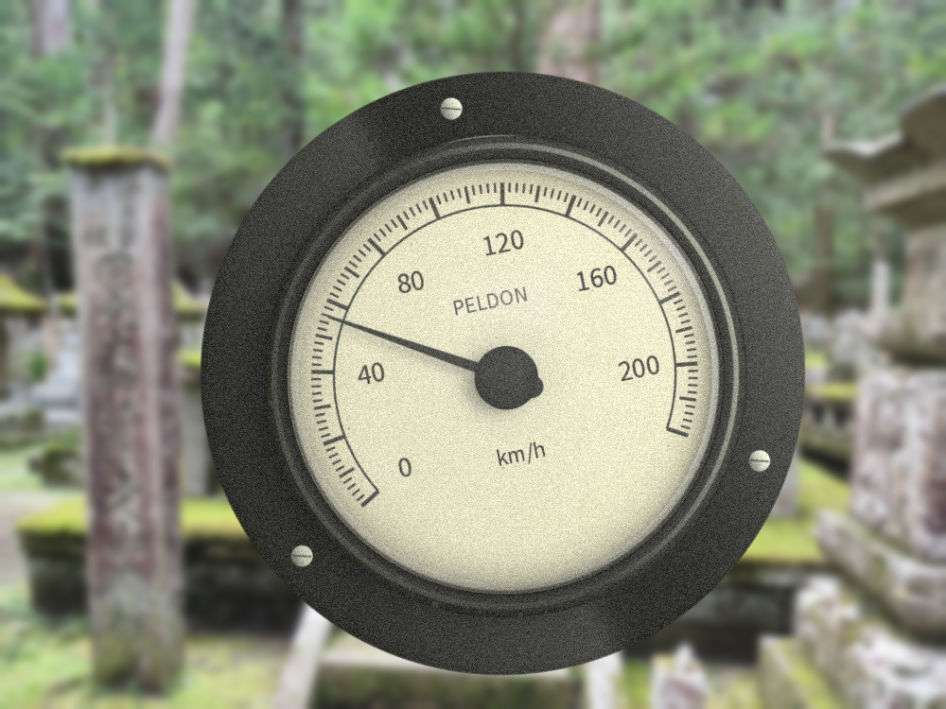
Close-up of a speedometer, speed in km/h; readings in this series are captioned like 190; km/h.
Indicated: 56; km/h
